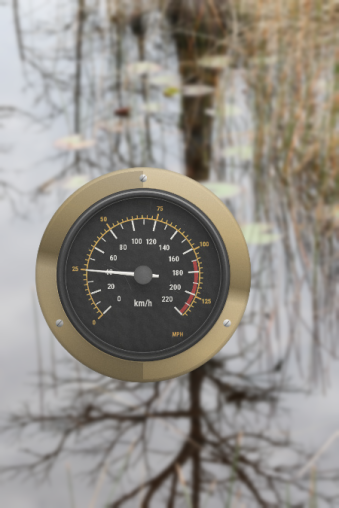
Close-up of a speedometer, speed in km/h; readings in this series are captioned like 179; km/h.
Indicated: 40; km/h
